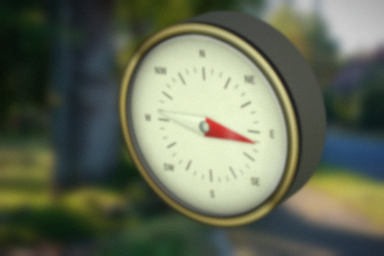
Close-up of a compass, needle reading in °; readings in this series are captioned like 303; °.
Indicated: 100; °
